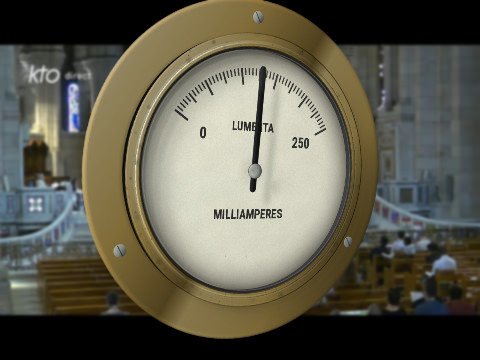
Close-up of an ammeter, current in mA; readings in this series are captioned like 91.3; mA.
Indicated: 125; mA
